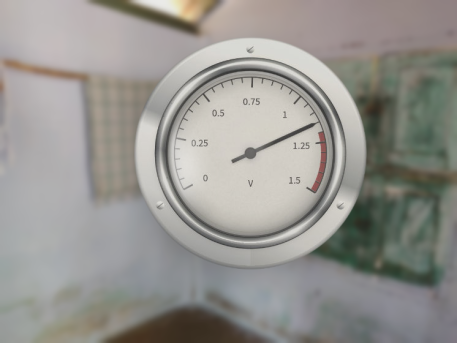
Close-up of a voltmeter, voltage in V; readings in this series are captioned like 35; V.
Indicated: 1.15; V
